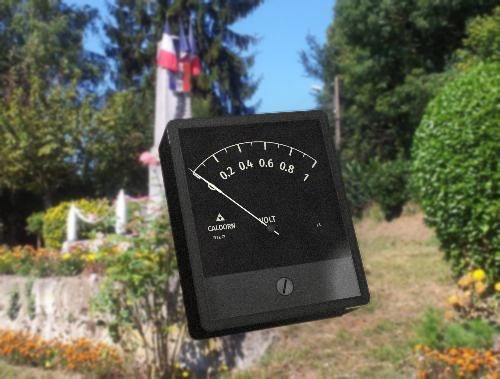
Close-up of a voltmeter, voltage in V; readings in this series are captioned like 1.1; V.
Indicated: 0; V
